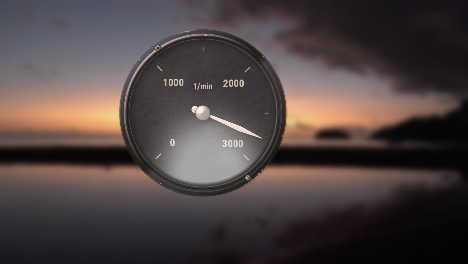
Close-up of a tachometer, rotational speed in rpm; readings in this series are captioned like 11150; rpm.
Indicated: 2750; rpm
